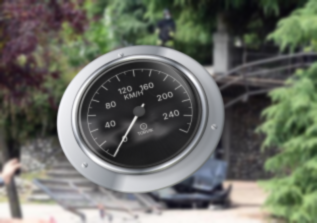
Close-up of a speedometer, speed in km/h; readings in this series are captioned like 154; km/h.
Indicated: 0; km/h
